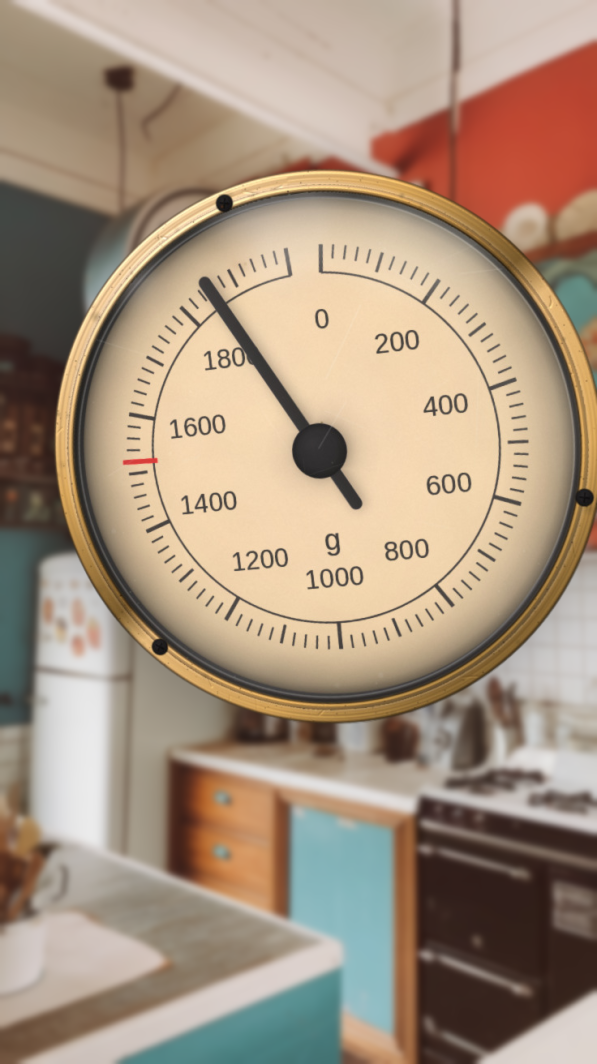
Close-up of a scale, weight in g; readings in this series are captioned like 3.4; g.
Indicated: 1860; g
